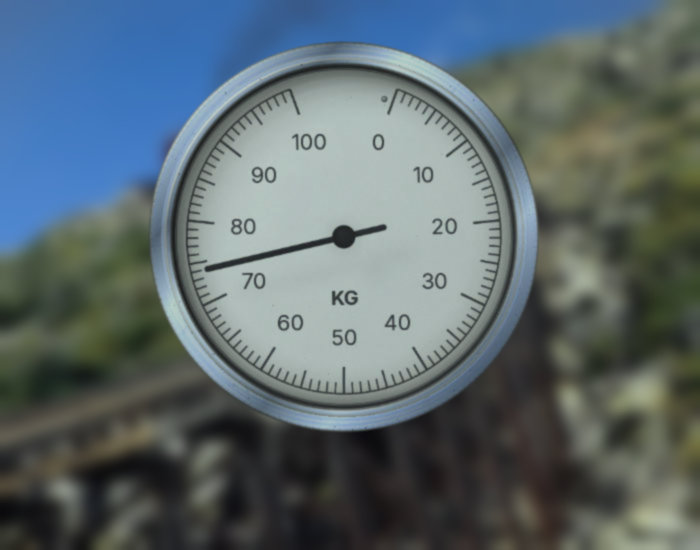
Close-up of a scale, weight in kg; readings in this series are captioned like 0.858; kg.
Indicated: 74; kg
